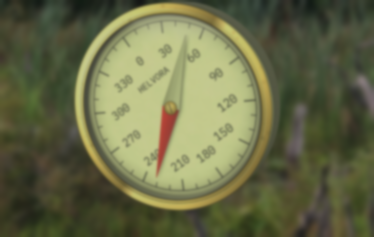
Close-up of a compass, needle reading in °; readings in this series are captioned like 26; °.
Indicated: 230; °
